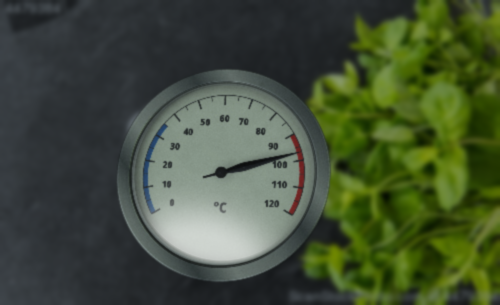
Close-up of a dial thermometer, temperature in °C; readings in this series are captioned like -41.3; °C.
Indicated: 97.5; °C
